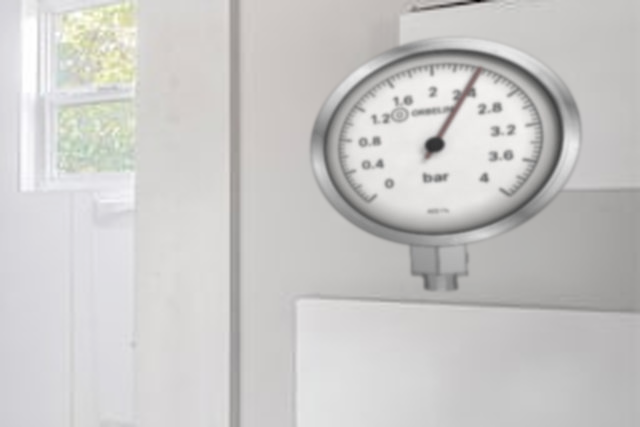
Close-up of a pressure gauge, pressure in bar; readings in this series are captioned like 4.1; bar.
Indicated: 2.4; bar
